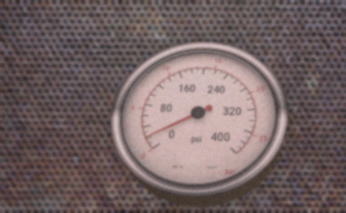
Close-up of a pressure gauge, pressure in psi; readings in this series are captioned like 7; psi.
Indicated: 20; psi
